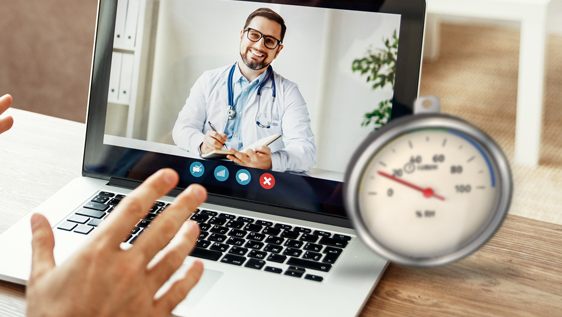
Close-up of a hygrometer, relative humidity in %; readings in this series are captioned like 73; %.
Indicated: 15; %
